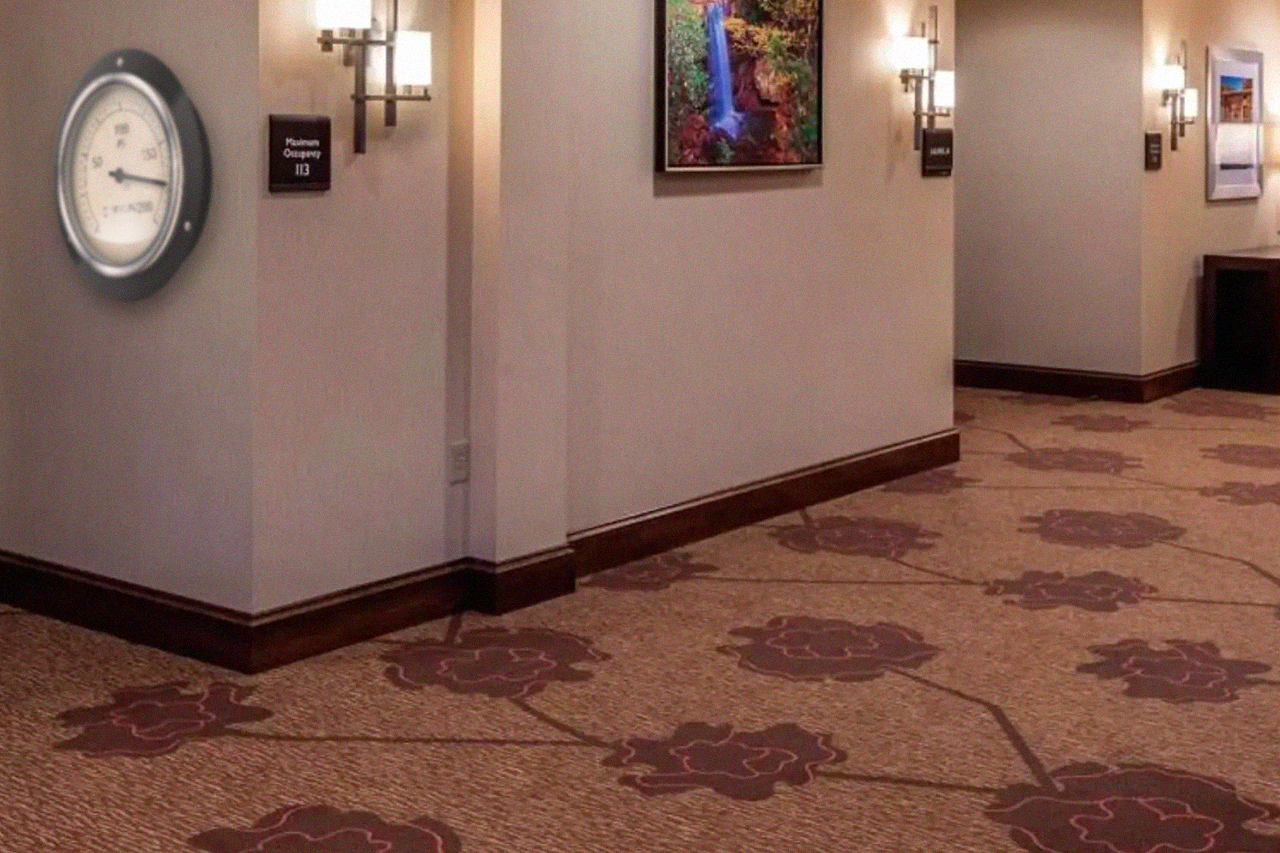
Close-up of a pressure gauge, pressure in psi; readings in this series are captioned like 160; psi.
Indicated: 175; psi
